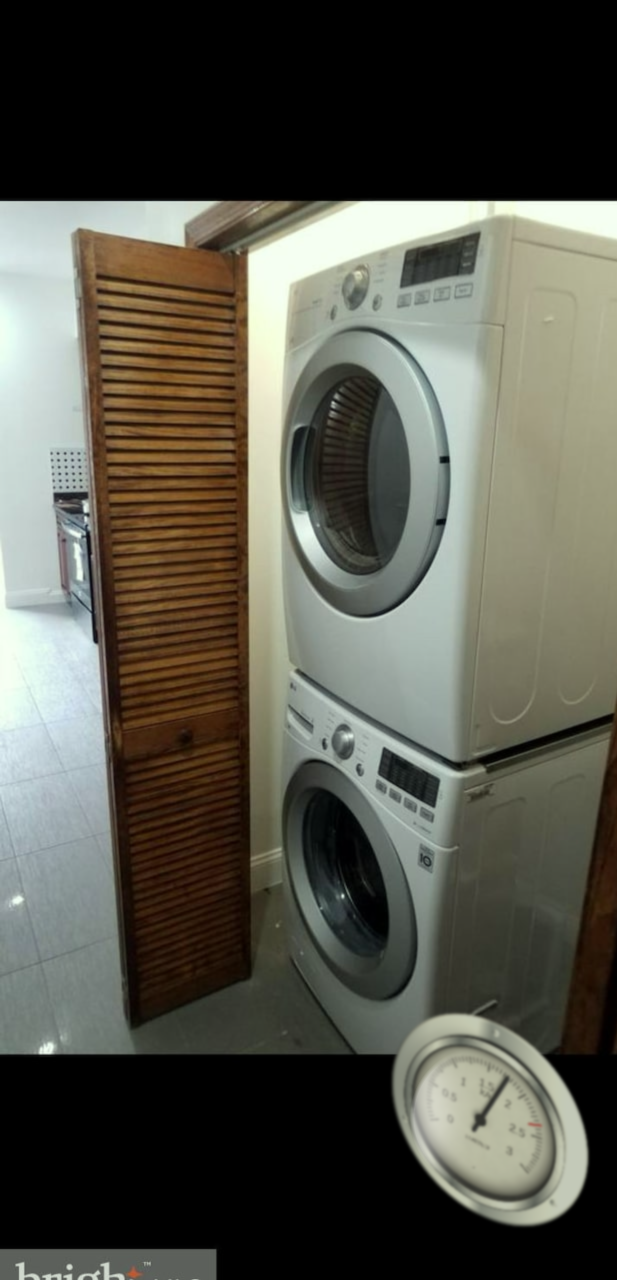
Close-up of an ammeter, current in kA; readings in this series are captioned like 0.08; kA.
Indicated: 1.75; kA
